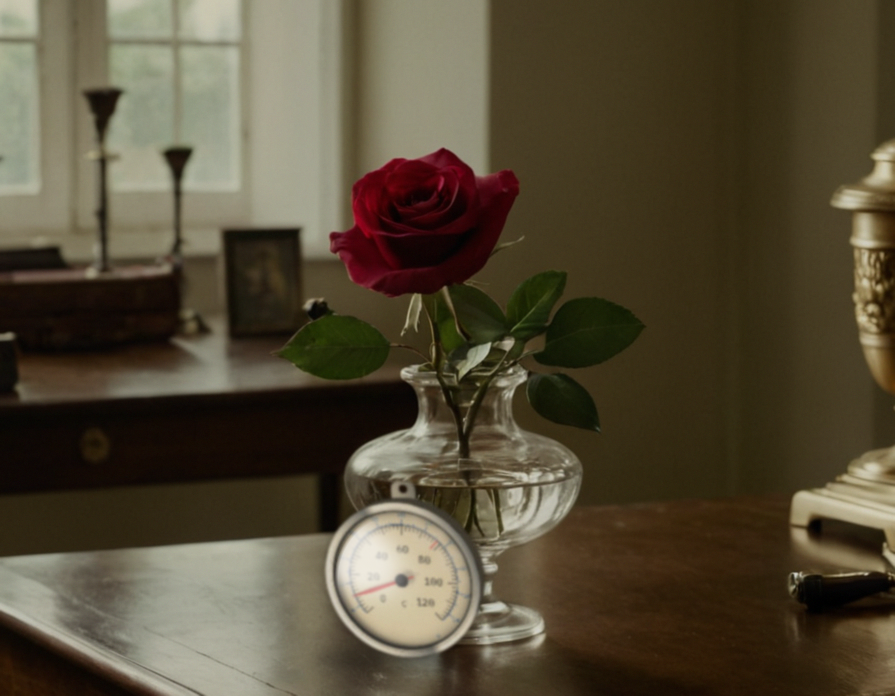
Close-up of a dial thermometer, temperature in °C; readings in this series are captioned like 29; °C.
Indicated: 10; °C
